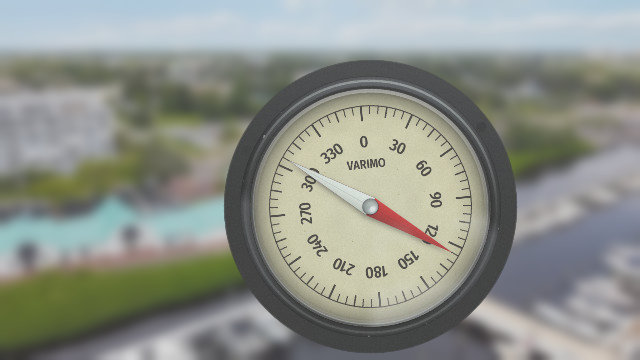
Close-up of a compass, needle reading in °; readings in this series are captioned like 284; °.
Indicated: 125; °
